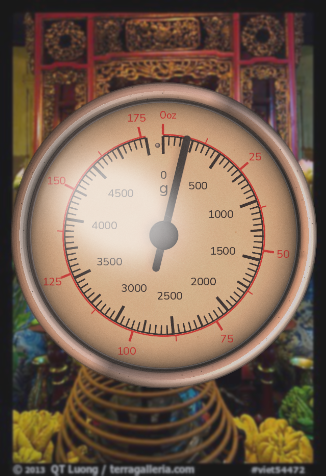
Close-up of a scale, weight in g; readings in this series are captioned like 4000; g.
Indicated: 200; g
